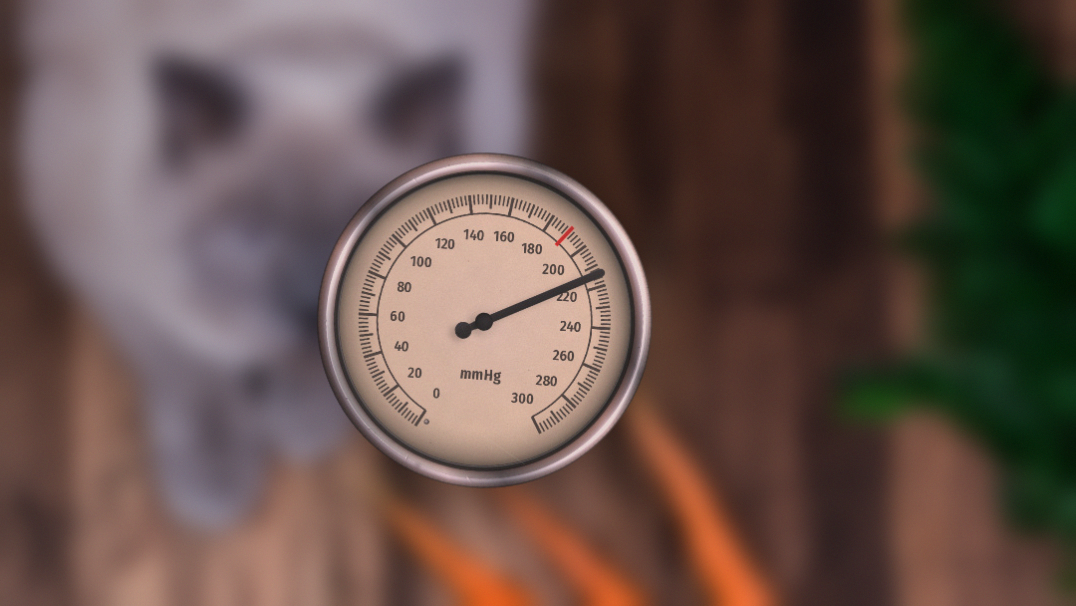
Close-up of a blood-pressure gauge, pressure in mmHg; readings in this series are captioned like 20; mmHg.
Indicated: 214; mmHg
